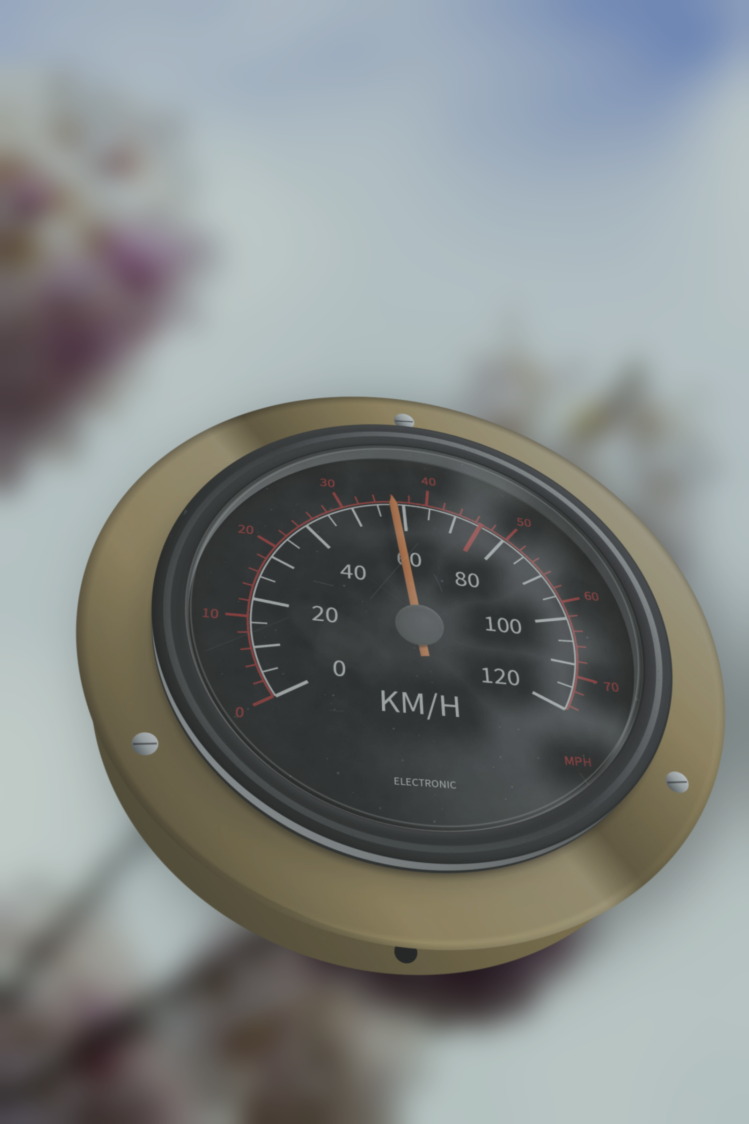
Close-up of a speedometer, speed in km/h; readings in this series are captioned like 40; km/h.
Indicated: 57.5; km/h
